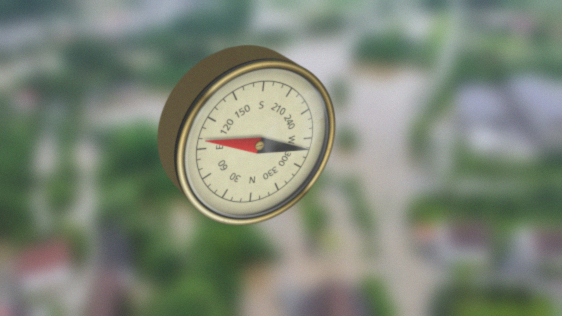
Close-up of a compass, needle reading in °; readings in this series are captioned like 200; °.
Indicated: 100; °
